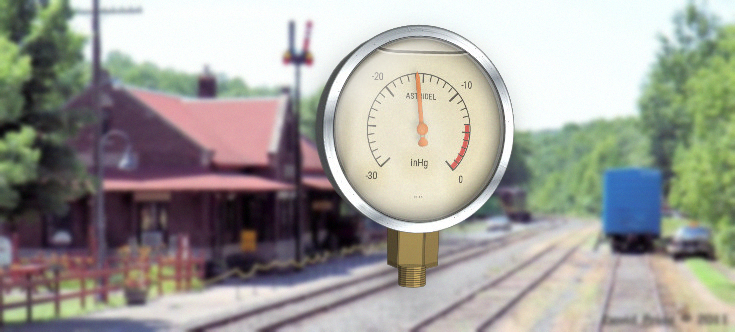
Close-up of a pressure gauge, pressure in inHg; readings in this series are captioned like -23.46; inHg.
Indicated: -16; inHg
